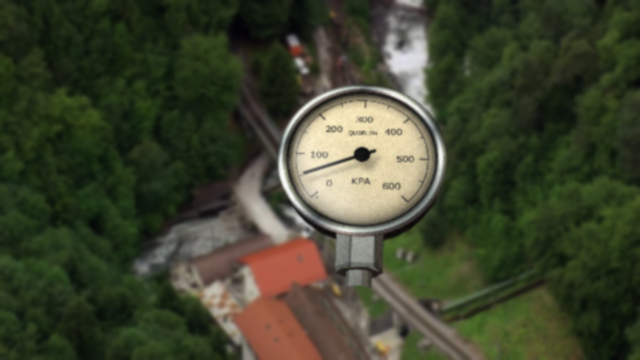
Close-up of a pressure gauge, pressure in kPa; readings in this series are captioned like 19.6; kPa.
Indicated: 50; kPa
